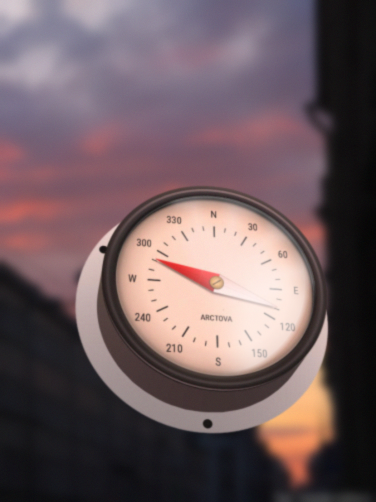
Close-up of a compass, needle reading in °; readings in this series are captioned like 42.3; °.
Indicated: 290; °
